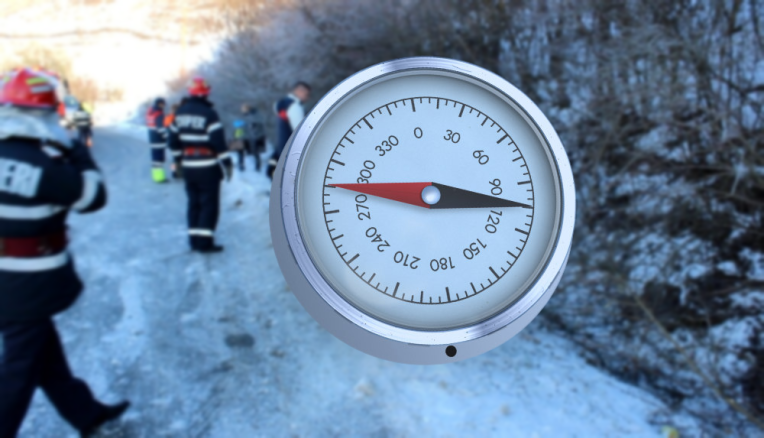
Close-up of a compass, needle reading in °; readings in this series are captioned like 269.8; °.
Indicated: 285; °
